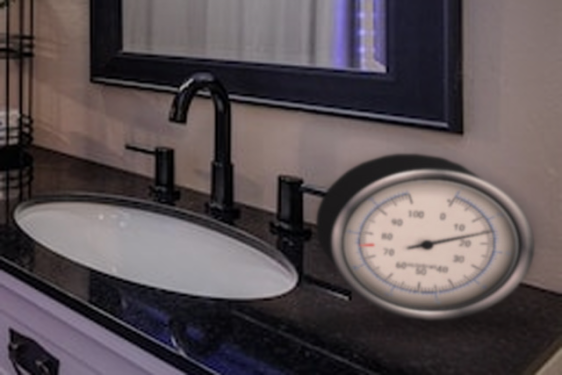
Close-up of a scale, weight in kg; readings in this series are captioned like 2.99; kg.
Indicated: 15; kg
